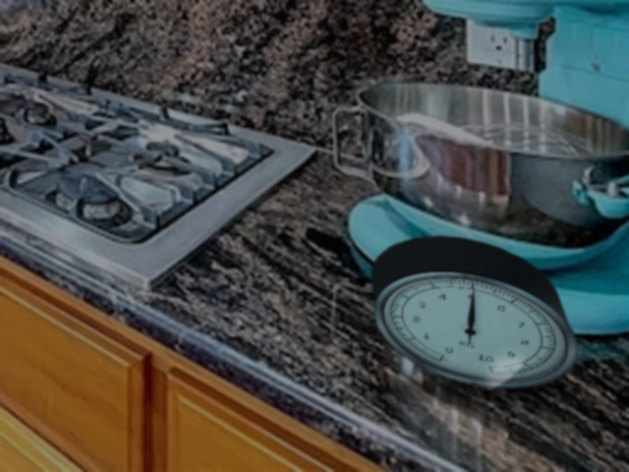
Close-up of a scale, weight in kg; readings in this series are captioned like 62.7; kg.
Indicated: 5; kg
